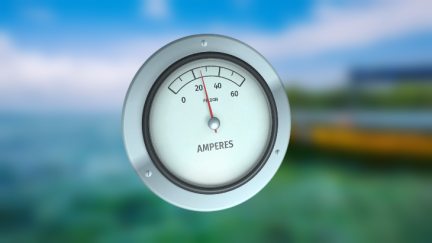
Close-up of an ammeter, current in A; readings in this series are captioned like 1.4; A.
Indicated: 25; A
